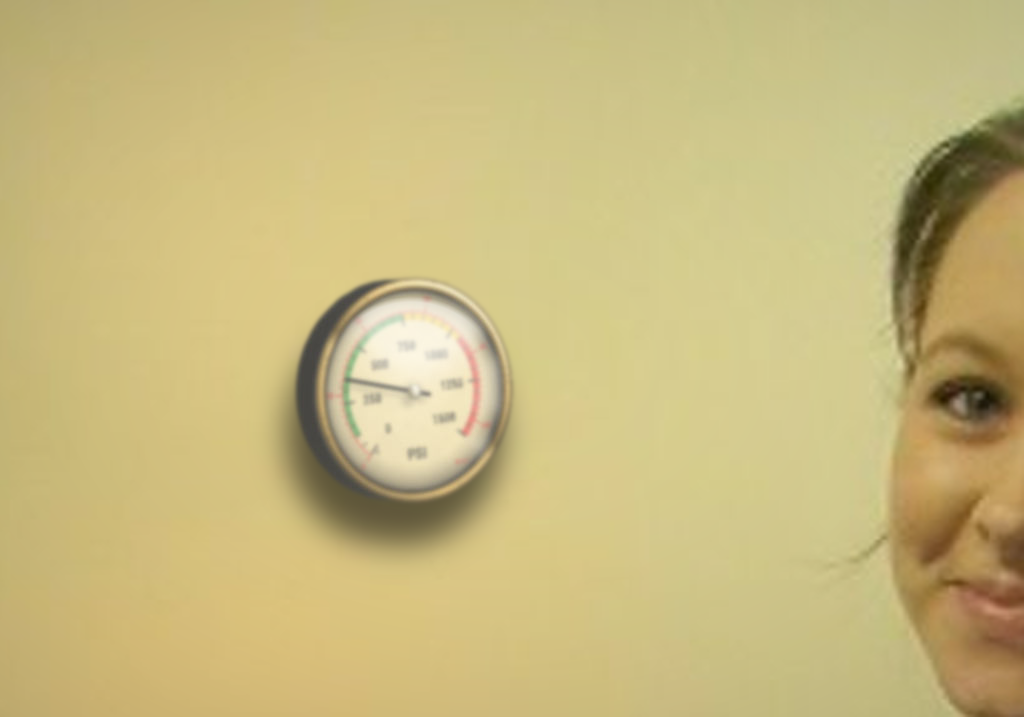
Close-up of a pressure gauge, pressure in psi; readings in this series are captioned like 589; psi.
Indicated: 350; psi
